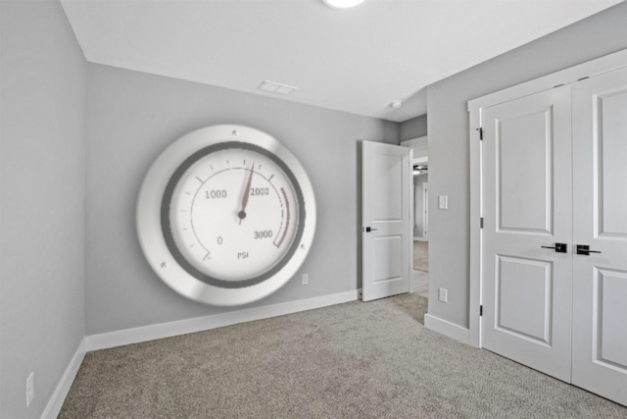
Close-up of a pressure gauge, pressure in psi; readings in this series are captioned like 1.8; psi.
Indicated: 1700; psi
